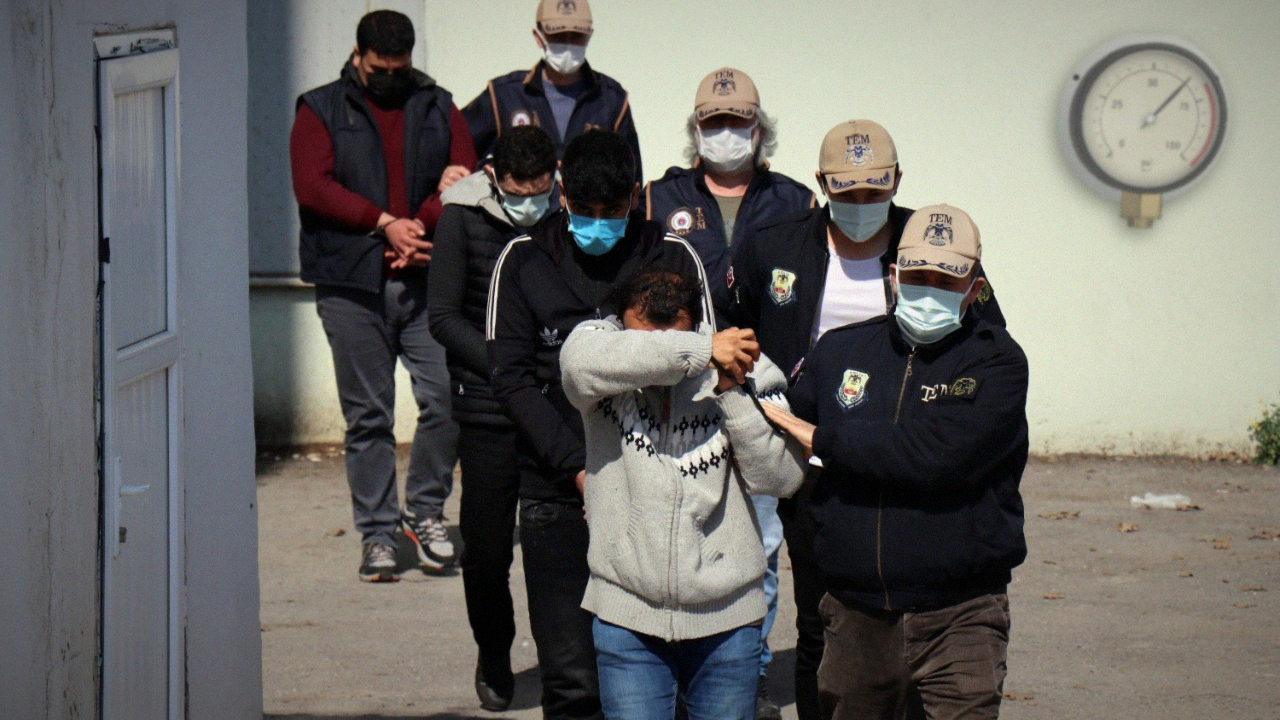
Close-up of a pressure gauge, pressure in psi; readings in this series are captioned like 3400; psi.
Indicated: 65; psi
